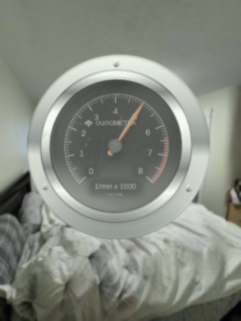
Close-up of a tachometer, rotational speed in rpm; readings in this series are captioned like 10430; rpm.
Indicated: 5000; rpm
